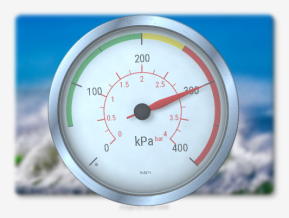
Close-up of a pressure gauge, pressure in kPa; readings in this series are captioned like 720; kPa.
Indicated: 300; kPa
